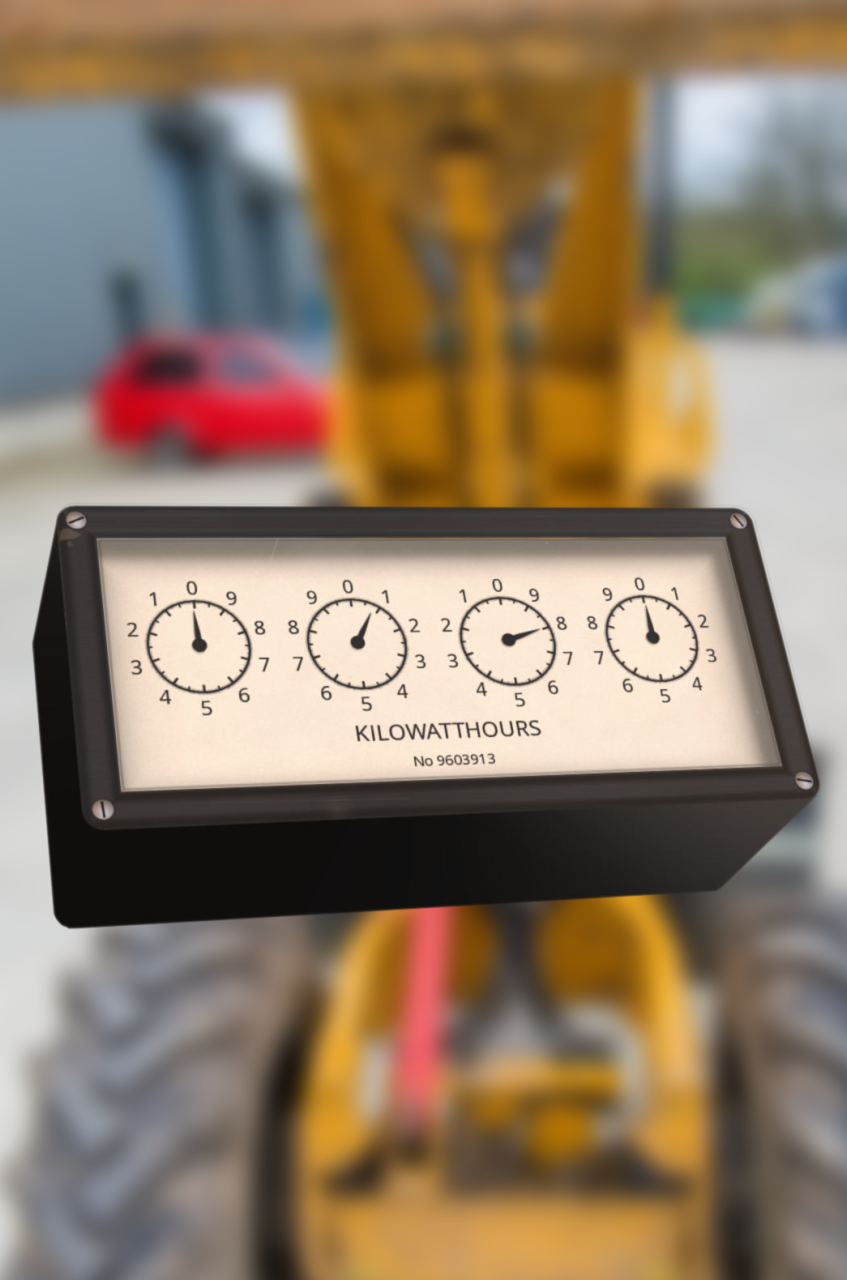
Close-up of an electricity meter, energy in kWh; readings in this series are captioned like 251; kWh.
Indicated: 80; kWh
